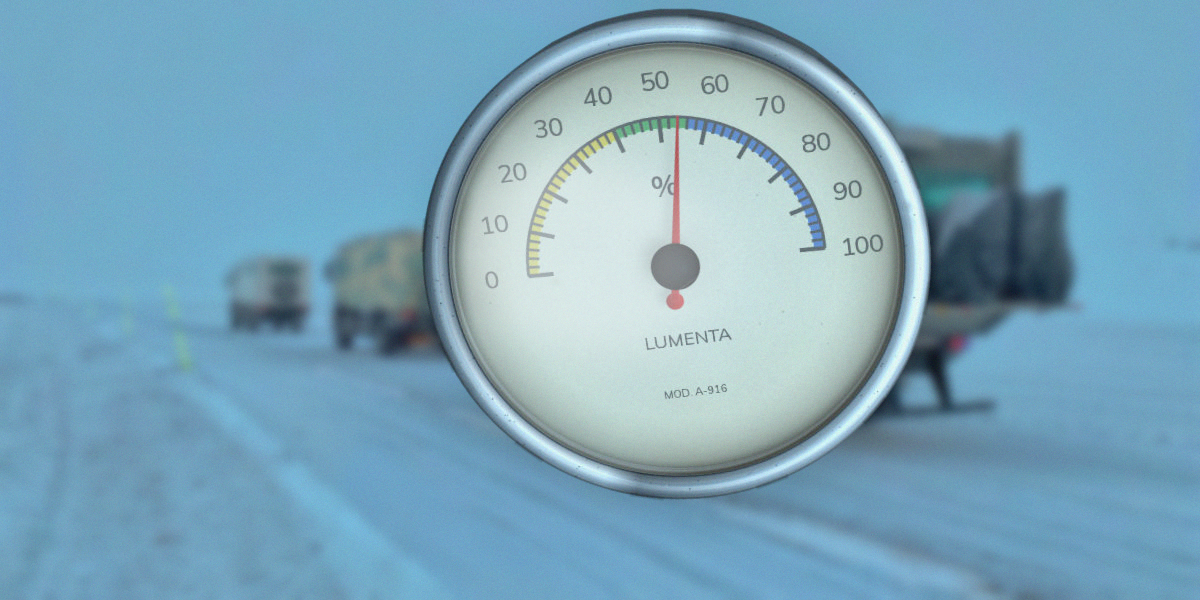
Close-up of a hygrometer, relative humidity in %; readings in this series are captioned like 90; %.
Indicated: 54; %
